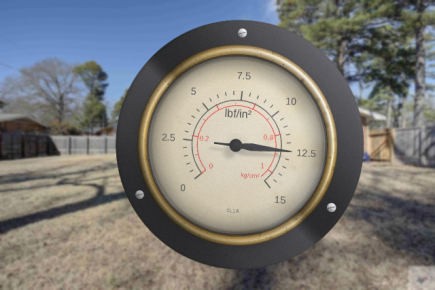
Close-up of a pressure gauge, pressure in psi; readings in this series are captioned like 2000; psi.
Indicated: 12.5; psi
